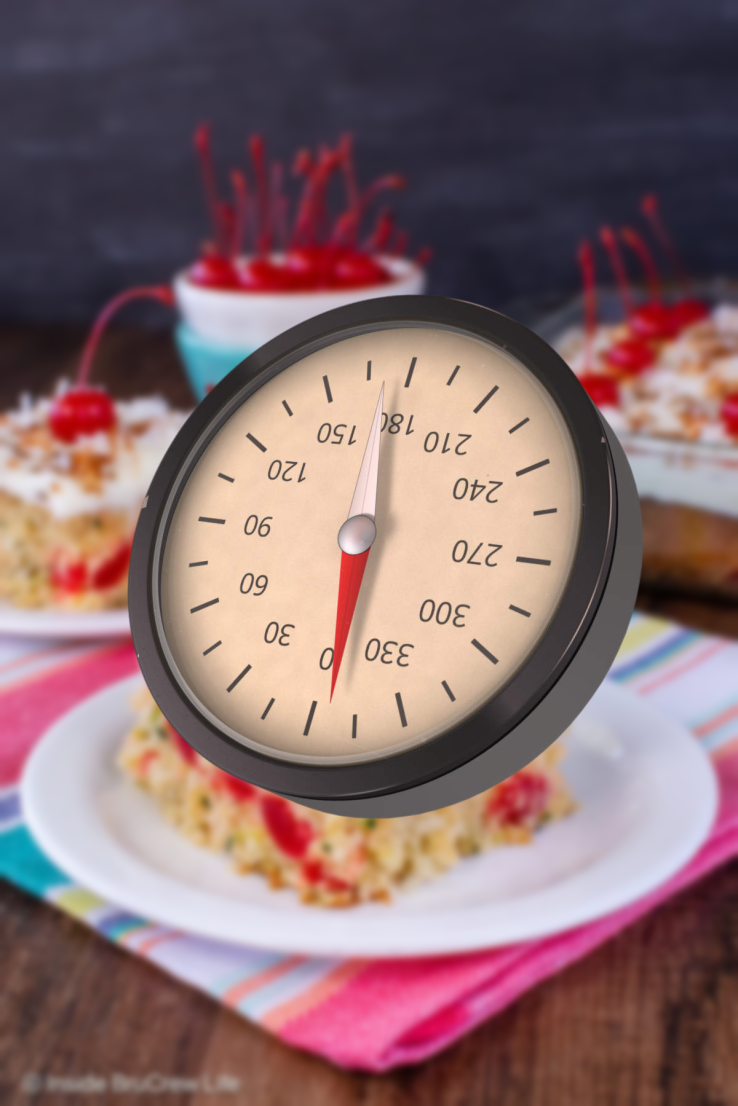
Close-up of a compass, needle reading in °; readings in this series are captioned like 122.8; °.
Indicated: 352.5; °
